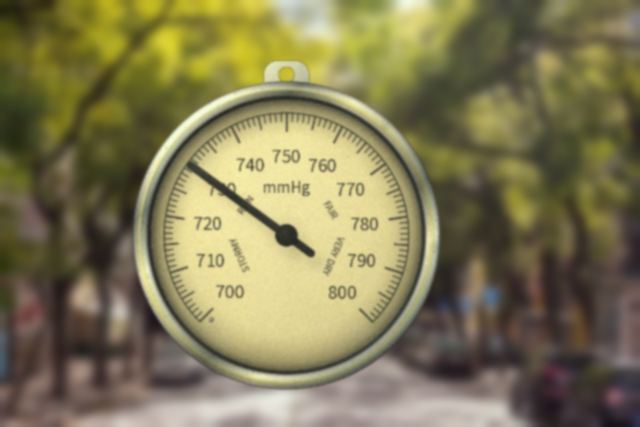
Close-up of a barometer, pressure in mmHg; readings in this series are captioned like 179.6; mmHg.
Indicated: 730; mmHg
